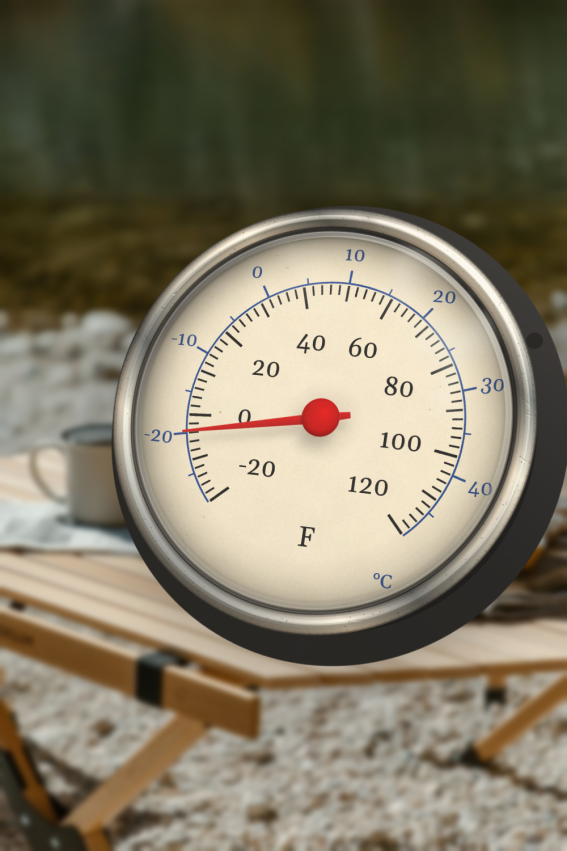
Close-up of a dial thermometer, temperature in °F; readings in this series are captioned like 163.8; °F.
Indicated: -4; °F
